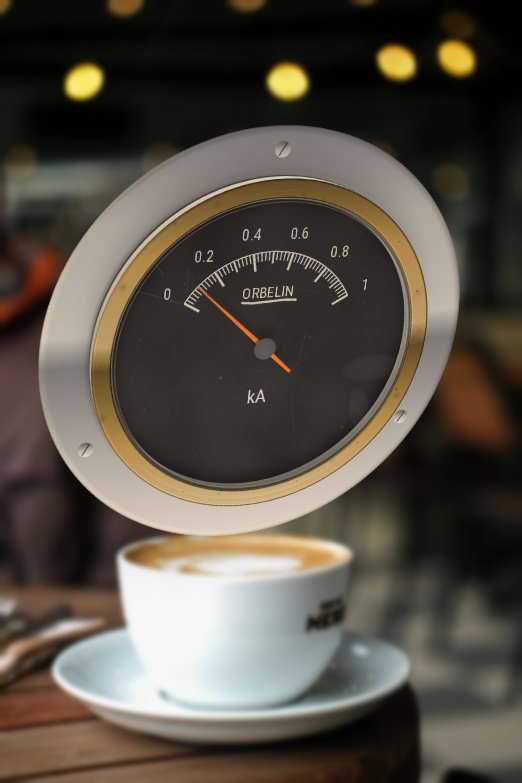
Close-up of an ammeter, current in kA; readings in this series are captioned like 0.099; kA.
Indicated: 0.1; kA
